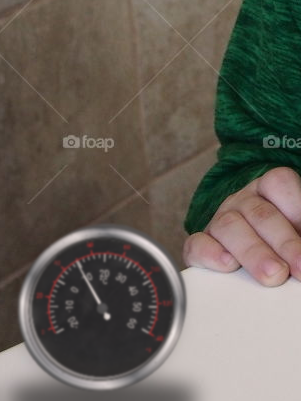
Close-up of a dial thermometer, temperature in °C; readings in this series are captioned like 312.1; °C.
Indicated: 10; °C
